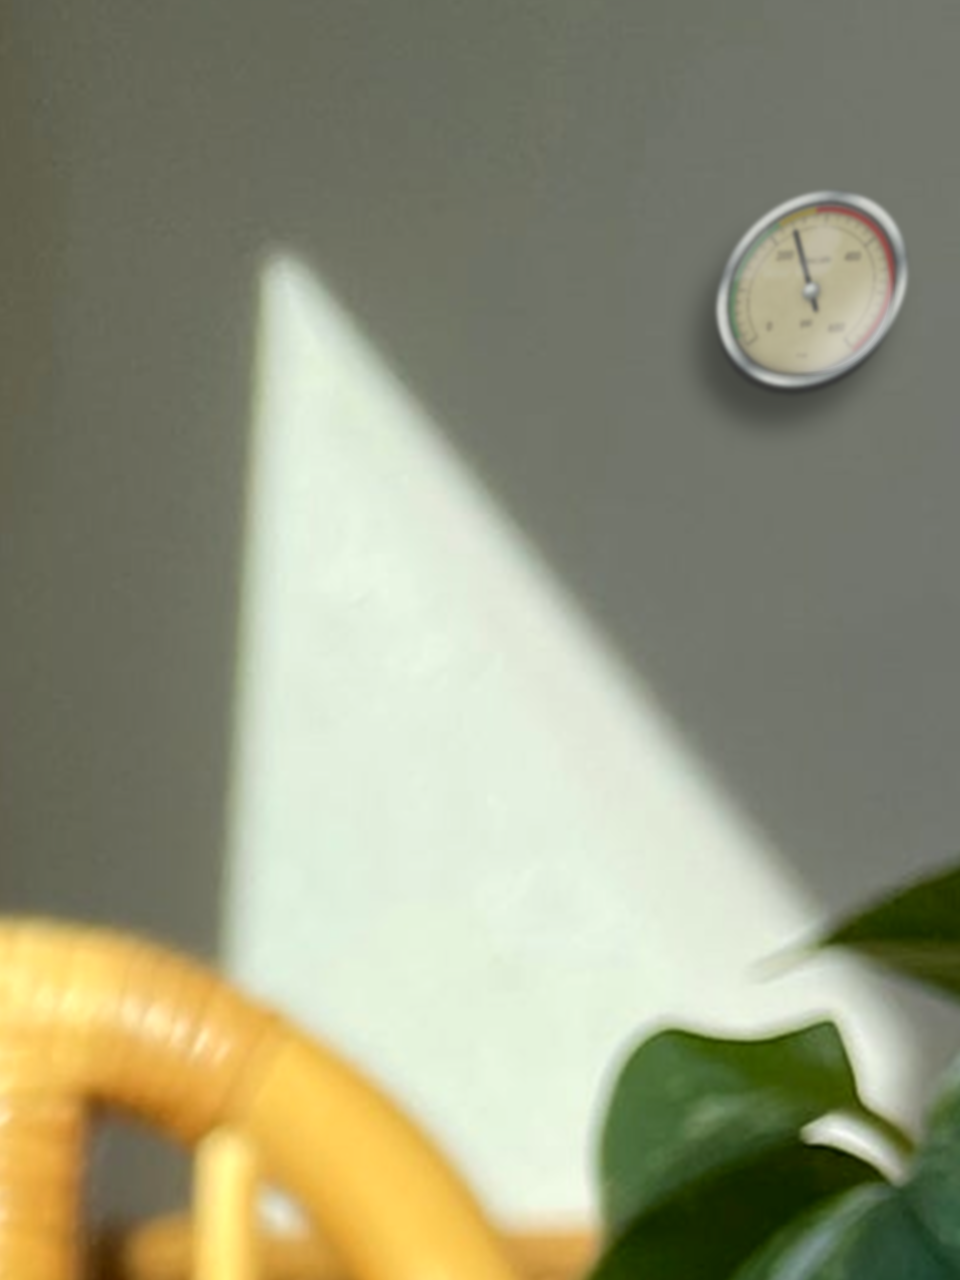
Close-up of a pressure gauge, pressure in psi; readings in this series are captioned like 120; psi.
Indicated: 240; psi
